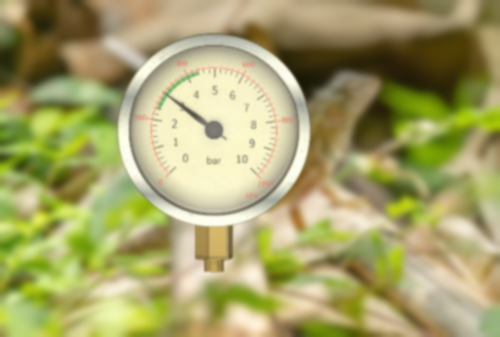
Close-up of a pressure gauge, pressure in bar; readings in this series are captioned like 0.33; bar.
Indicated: 3; bar
